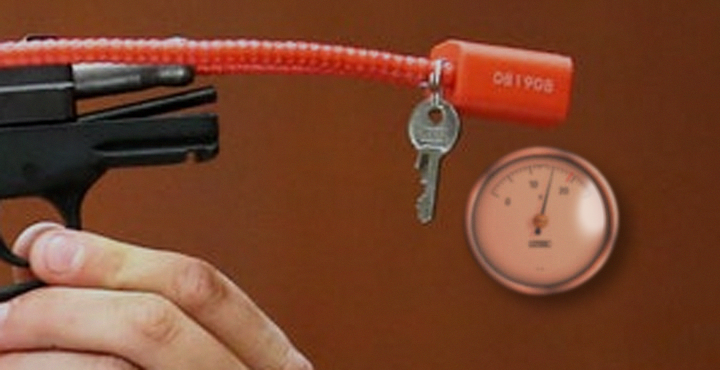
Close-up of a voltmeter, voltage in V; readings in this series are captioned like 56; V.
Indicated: 15; V
